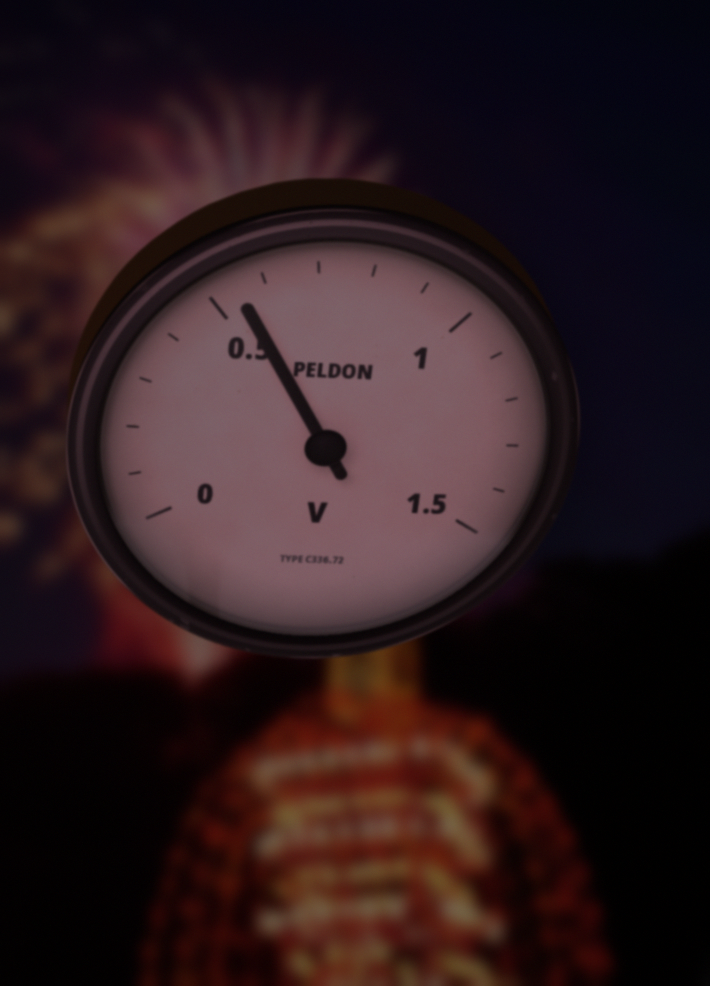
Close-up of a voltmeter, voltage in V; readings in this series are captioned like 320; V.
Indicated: 0.55; V
